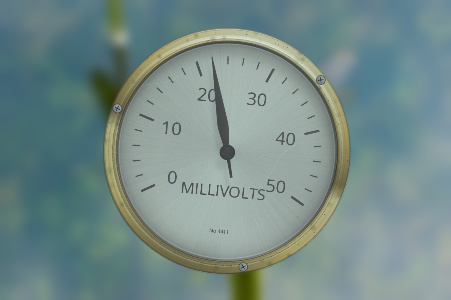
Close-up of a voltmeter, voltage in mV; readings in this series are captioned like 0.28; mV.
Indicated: 22; mV
